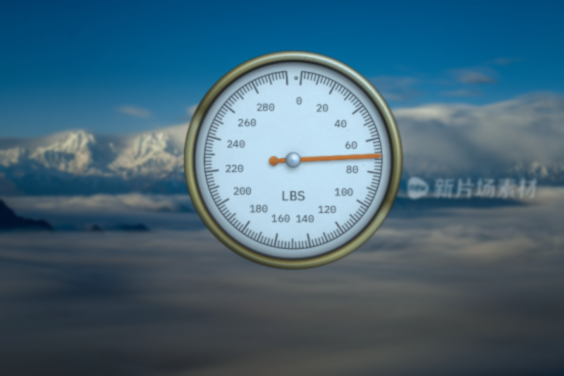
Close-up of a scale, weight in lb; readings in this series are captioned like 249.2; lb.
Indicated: 70; lb
